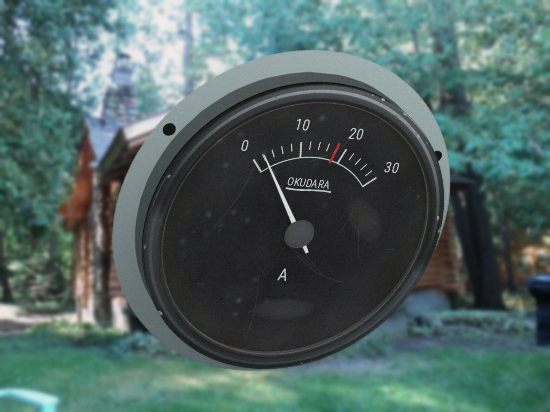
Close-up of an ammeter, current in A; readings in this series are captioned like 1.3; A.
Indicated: 2; A
